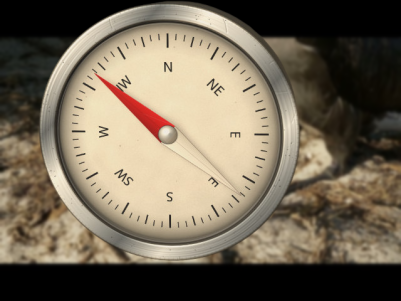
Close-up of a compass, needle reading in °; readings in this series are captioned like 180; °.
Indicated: 310; °
